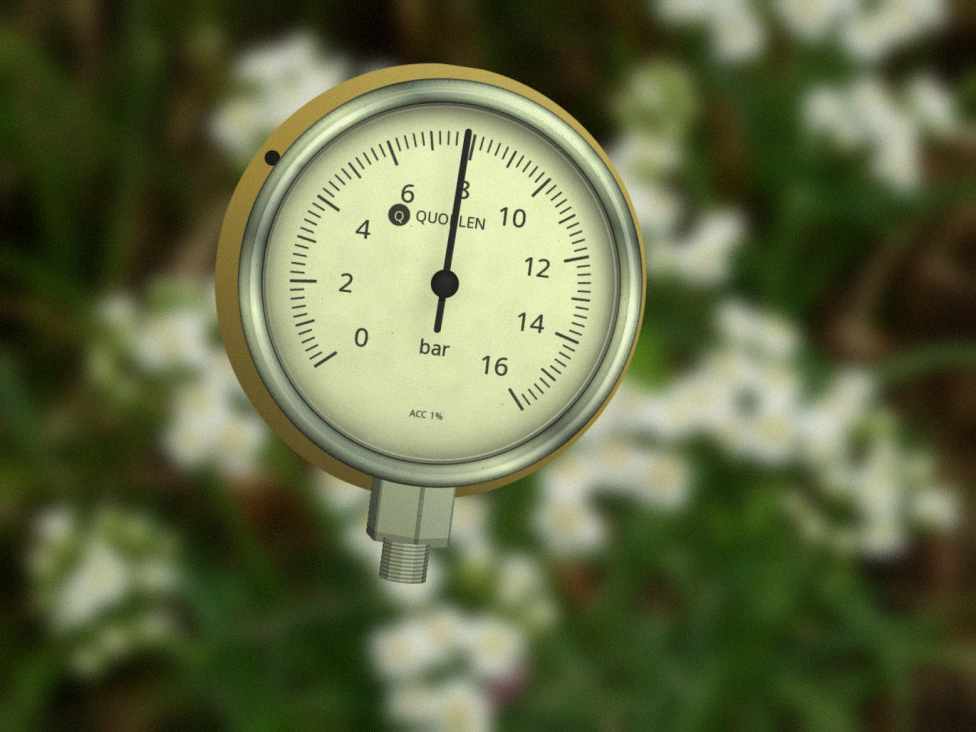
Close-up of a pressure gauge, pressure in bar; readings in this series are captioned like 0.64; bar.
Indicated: 7.8; bar
